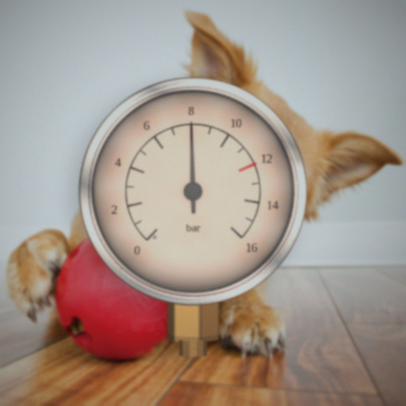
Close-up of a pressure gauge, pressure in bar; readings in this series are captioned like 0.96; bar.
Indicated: 8; bar
